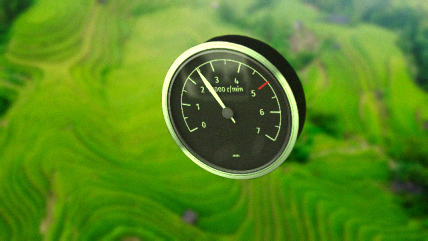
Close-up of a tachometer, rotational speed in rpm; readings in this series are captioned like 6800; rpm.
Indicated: 2500; rpm
